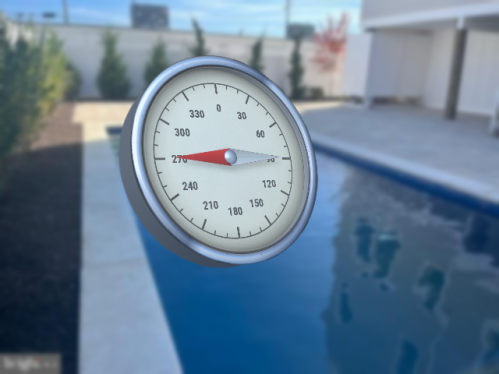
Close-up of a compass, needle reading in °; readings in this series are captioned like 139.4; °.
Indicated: 270; °
